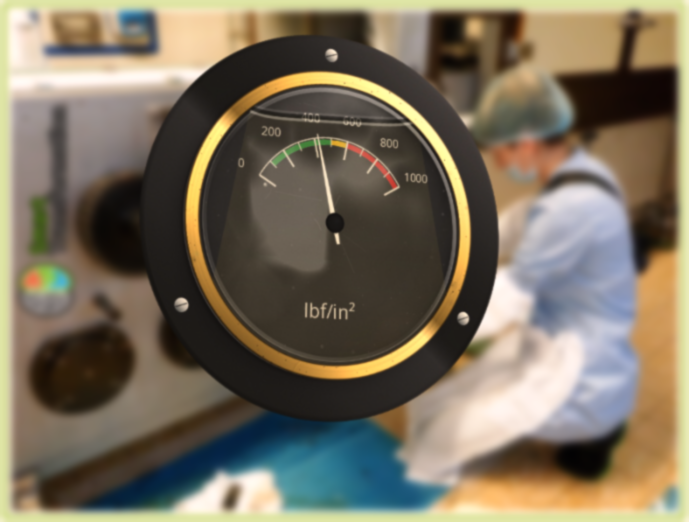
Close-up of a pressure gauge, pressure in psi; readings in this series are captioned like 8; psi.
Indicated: 400; psi
